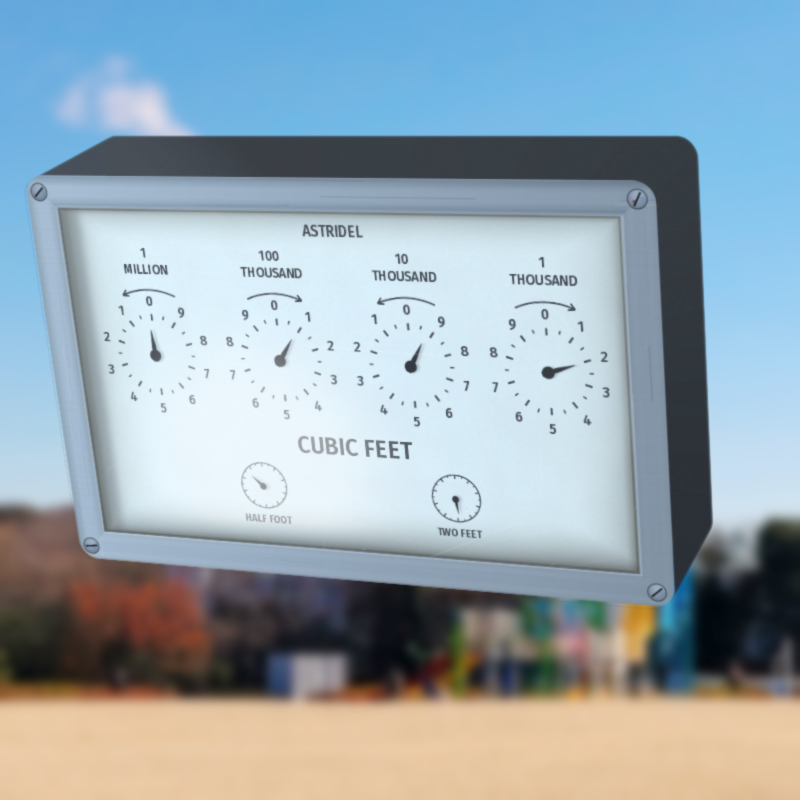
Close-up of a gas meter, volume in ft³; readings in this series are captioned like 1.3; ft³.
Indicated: 9200; ft³
